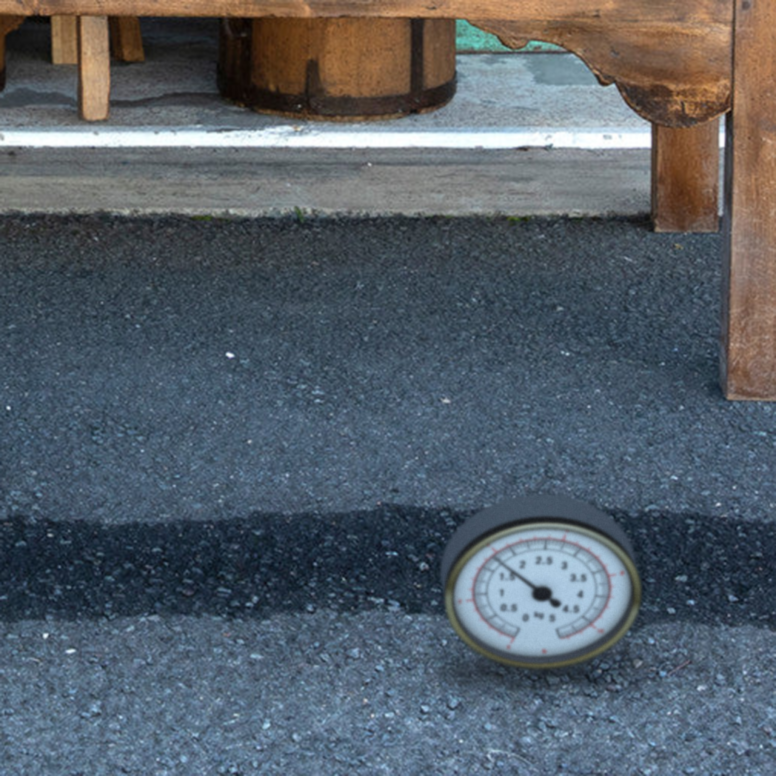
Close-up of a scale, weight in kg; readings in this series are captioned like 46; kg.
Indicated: 1.75; kg
